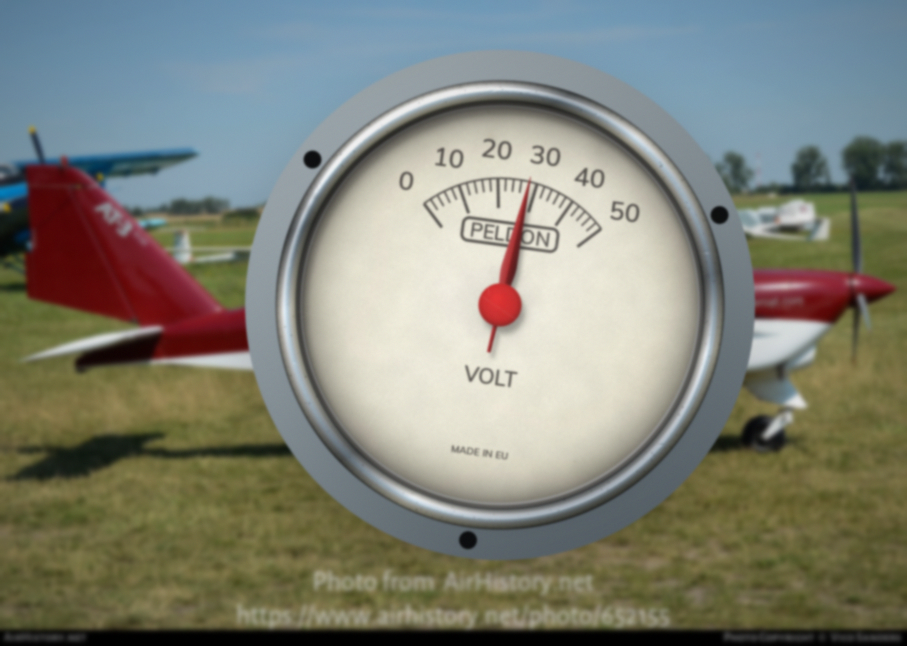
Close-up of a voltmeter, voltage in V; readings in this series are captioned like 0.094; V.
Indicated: 28; V
